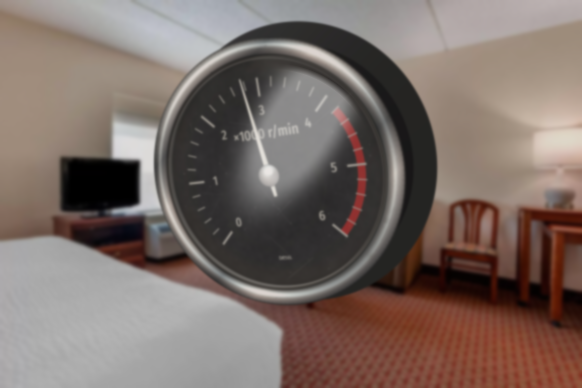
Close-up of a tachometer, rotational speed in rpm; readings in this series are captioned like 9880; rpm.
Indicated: 2800; rpm
